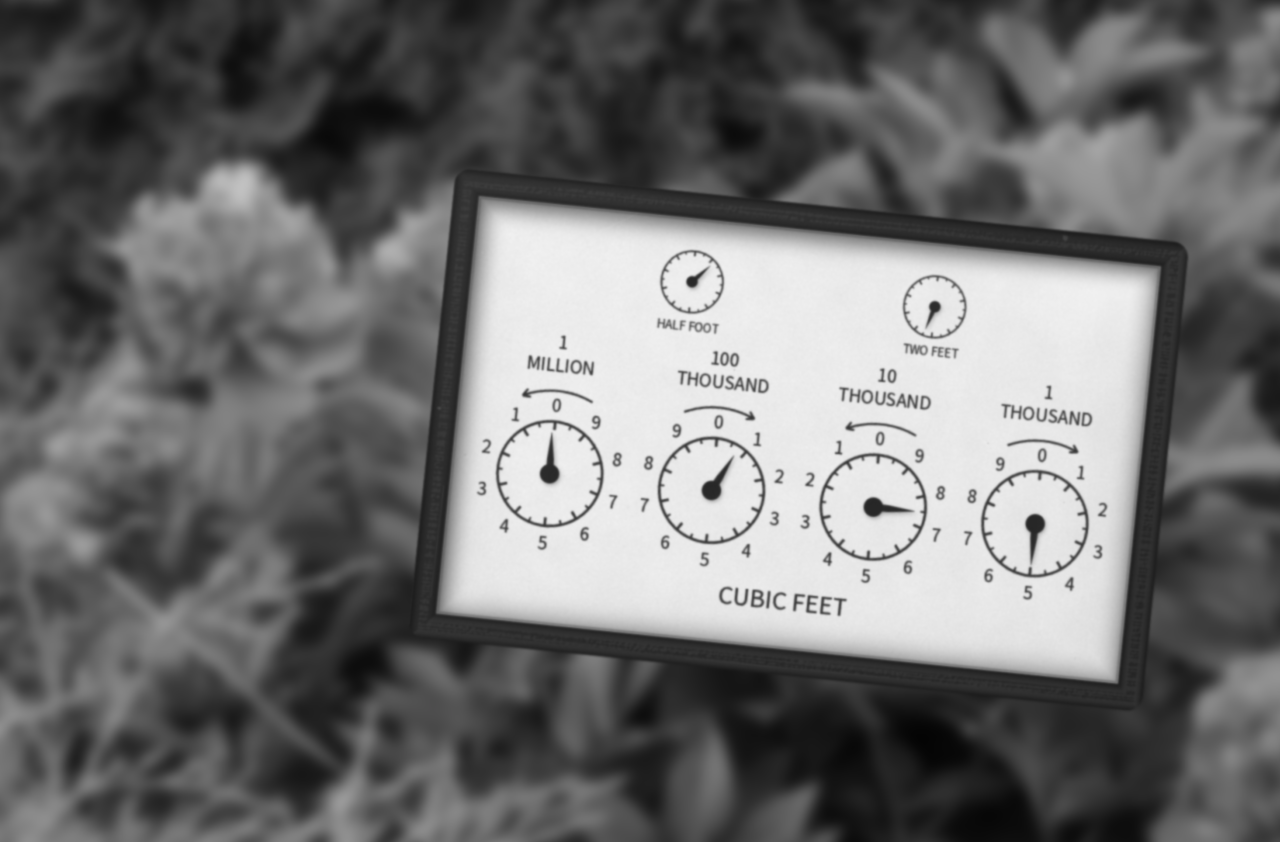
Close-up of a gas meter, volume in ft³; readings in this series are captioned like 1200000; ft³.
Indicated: 7500; ft³
